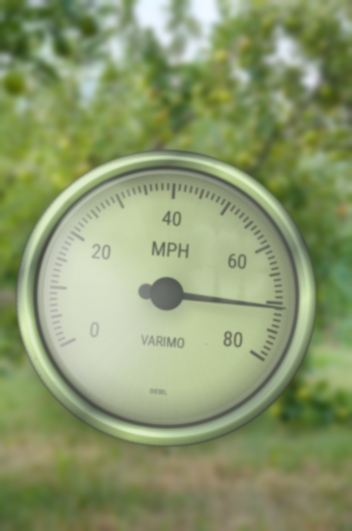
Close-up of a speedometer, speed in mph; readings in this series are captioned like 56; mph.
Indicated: 71; mph
